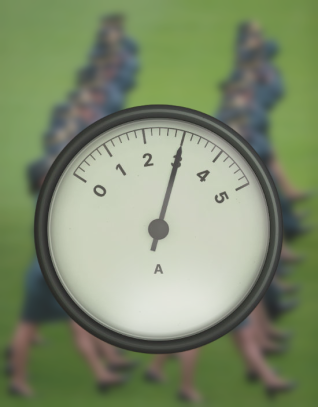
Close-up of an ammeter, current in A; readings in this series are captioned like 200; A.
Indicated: 3; A
